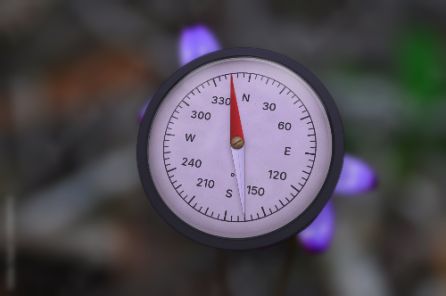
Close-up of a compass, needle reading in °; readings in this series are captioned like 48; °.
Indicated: 345; °
